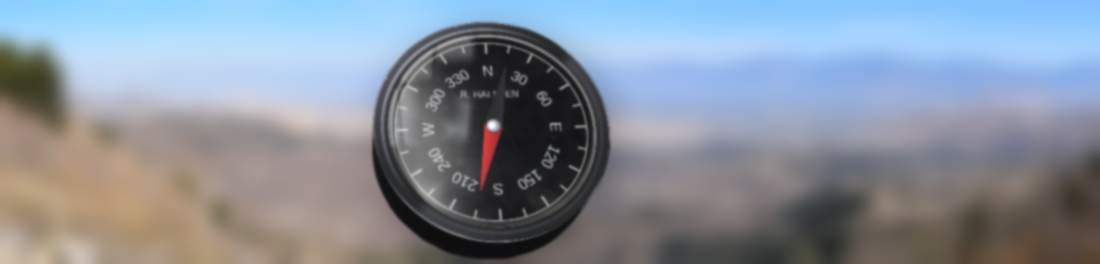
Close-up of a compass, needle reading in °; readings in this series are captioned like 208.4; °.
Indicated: 195; °
